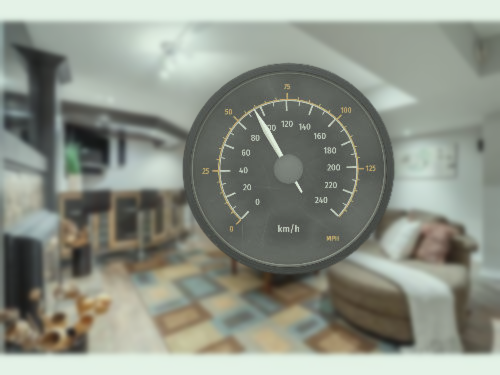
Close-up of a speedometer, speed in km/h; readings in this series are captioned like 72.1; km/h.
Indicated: 95; km/h
